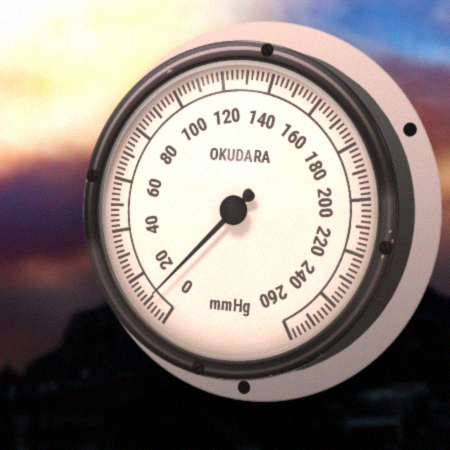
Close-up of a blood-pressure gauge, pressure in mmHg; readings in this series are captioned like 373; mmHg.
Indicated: 10; mmHg
